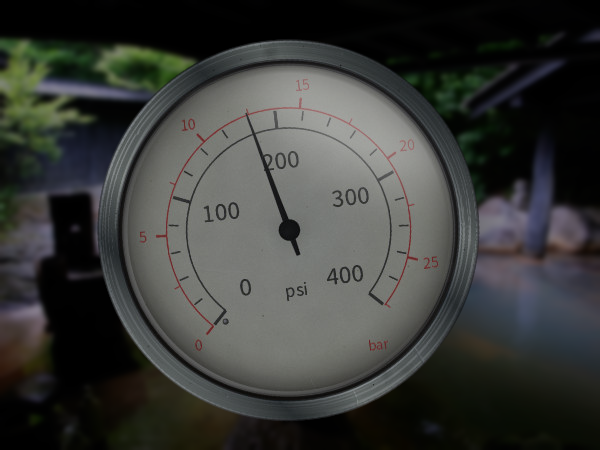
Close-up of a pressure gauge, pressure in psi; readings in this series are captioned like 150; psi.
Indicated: 180; psi
